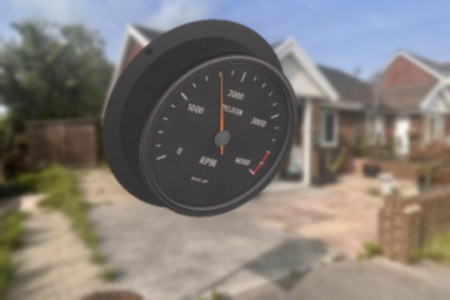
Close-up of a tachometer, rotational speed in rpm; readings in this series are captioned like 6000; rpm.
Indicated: 1600; rpm
